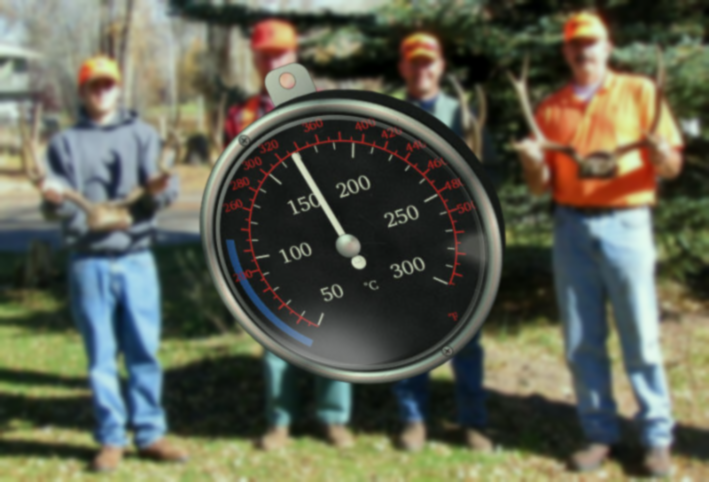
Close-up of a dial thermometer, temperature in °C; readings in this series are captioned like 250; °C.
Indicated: 170; °C
